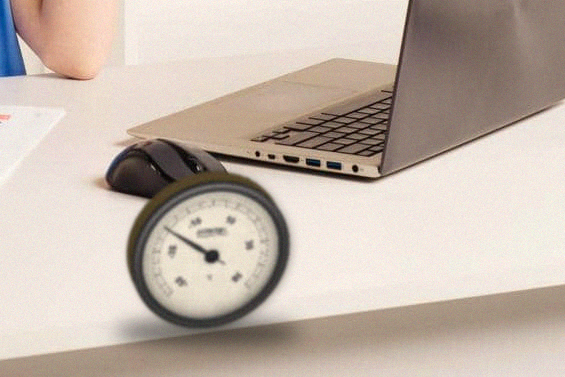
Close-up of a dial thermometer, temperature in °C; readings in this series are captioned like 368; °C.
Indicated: -20; °C
